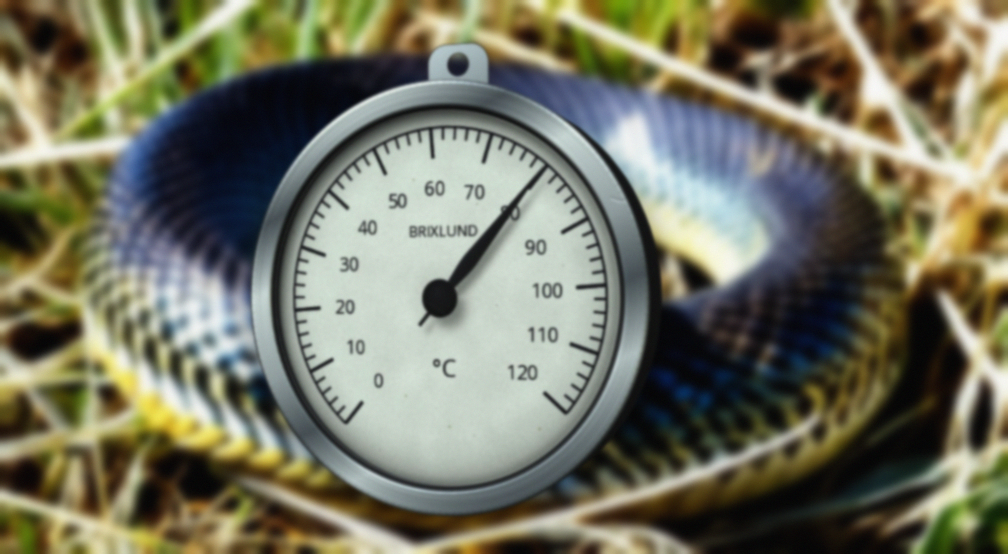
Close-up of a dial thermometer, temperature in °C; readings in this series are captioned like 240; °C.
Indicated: 80; °C
